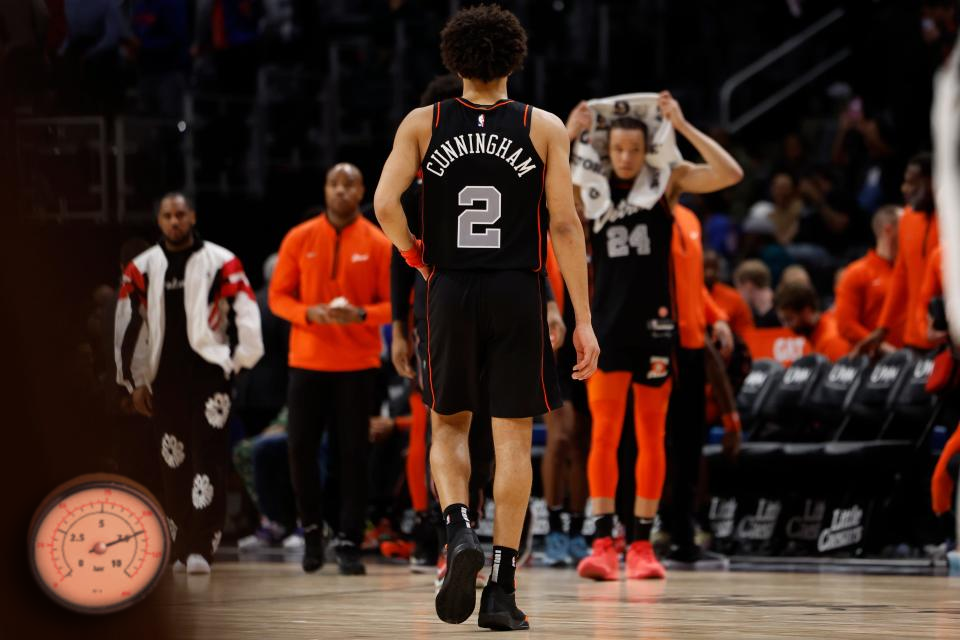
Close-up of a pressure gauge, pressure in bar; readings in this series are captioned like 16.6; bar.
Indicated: 7.5; bar
